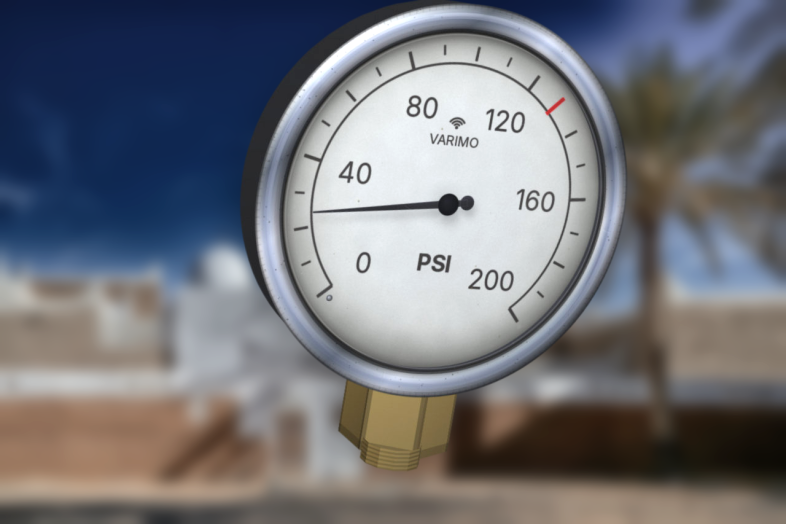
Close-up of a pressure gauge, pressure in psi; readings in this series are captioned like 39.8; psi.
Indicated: 25; psi
